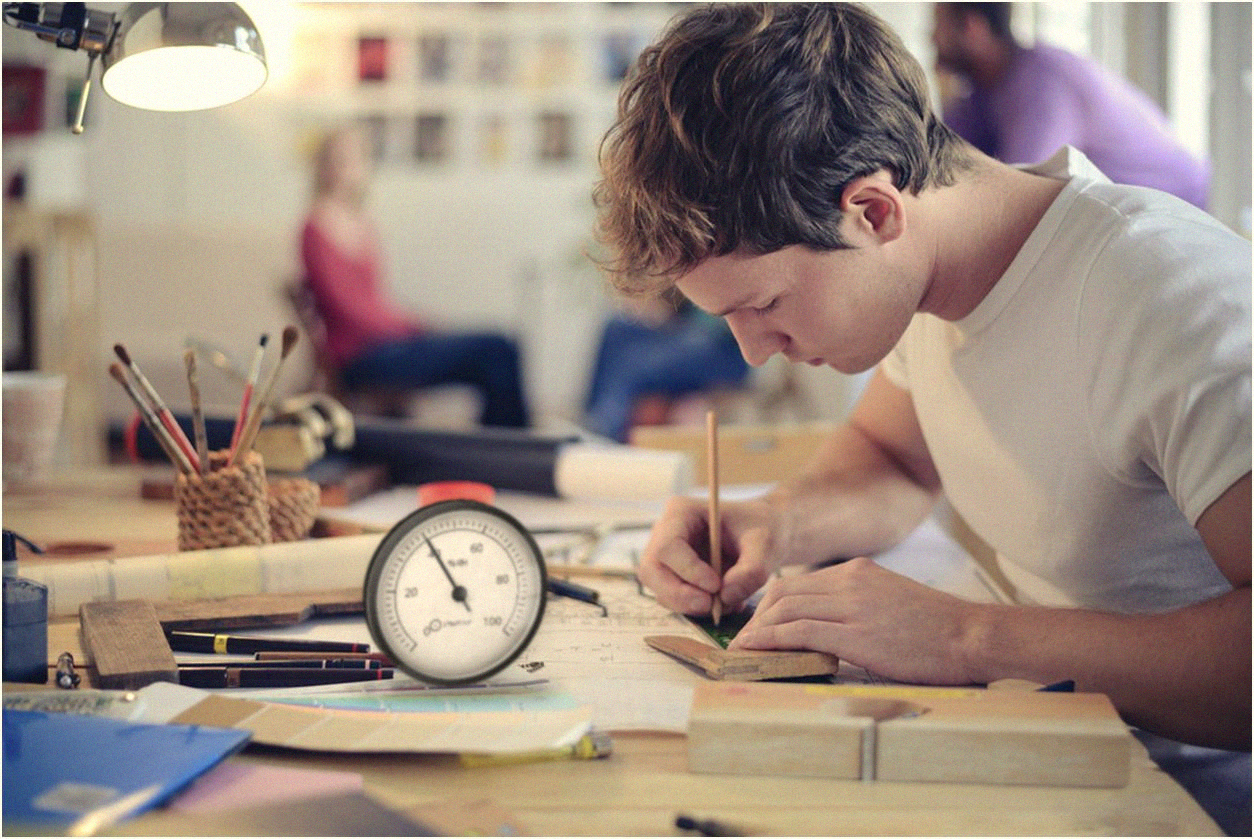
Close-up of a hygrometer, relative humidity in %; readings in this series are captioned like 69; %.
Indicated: 40; %
